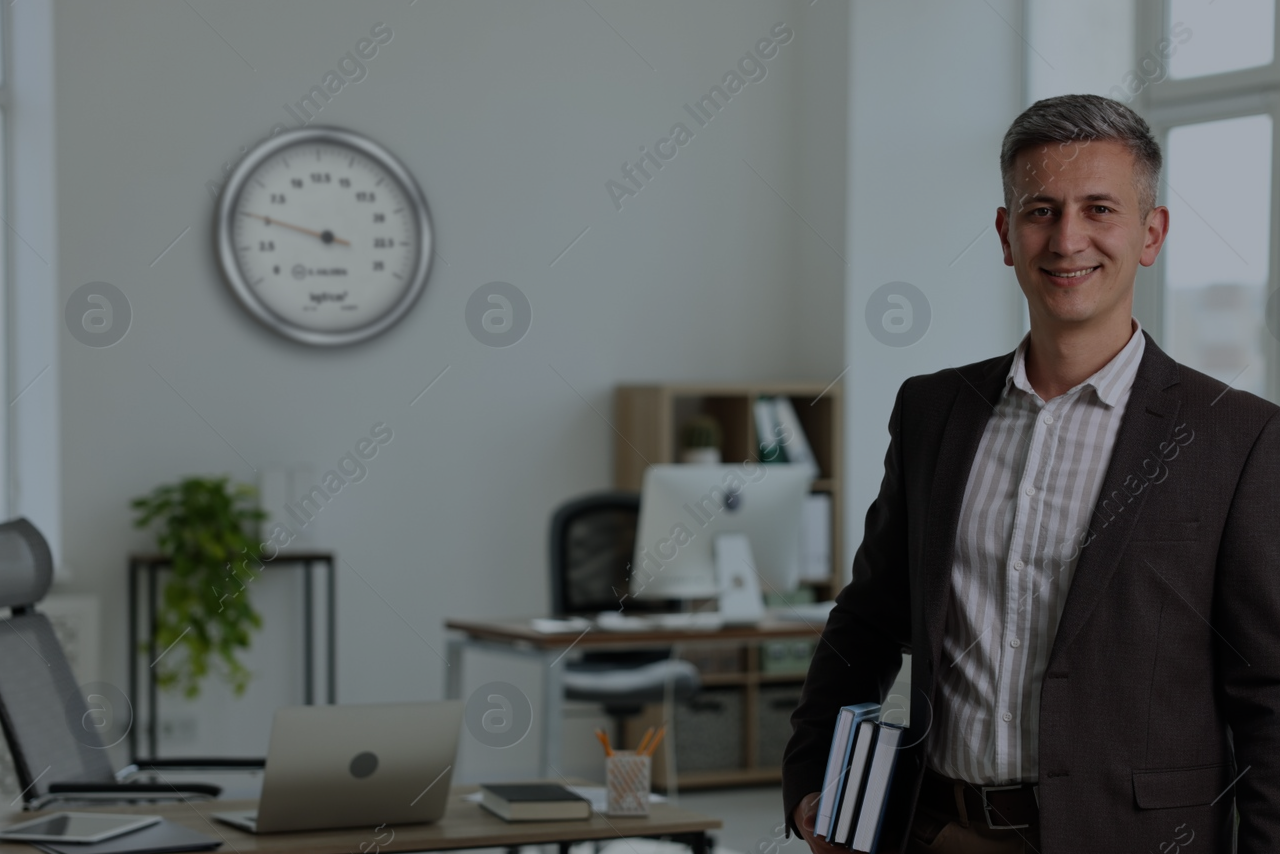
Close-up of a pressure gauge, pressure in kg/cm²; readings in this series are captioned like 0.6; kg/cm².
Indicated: 5; kg/cm²
